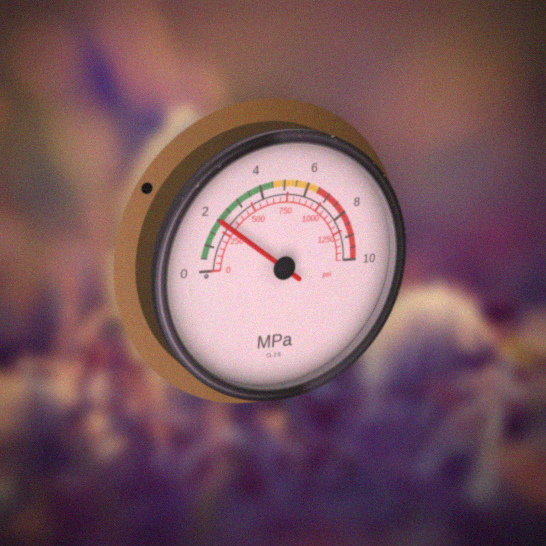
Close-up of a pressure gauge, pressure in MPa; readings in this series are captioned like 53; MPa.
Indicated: 2; MPa
